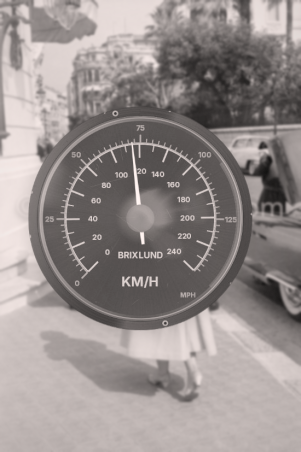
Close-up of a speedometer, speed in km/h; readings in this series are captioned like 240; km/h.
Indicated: 115; km/h
